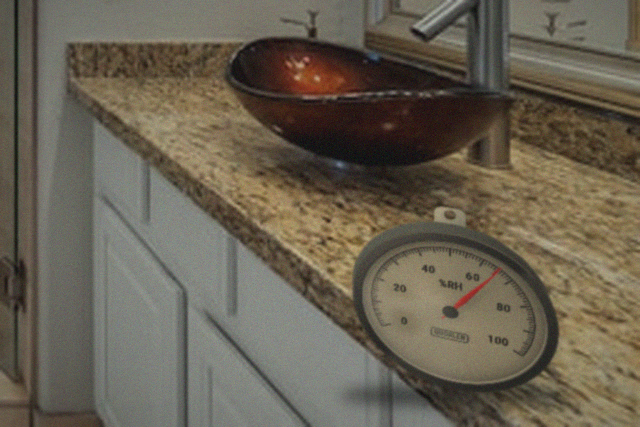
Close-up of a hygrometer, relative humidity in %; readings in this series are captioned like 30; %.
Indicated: 65; %
